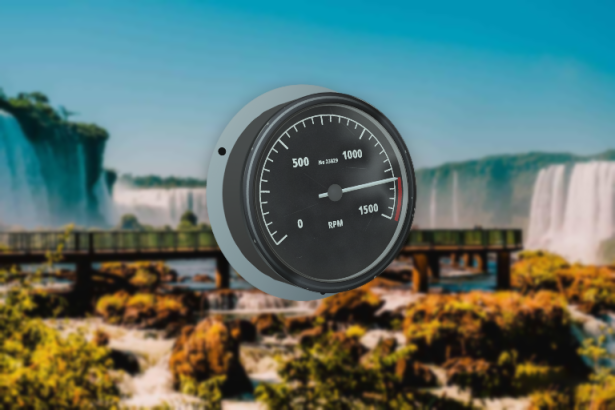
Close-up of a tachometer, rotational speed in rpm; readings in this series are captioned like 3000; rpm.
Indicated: 1300; rpm
